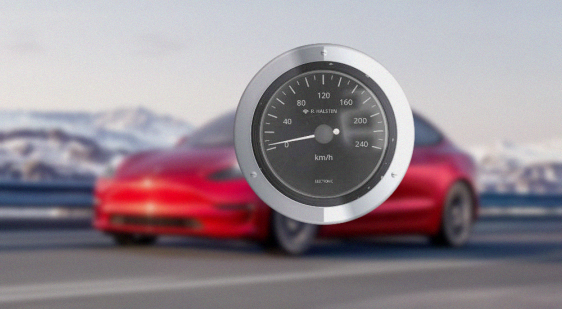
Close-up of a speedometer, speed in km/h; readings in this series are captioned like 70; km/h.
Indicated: 5; km/h
